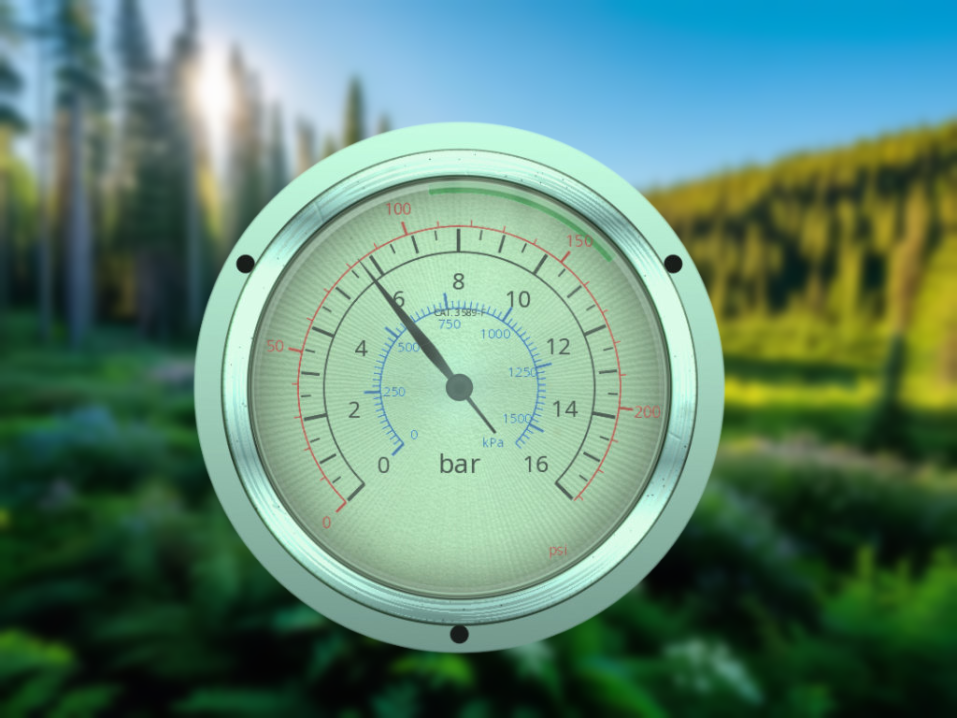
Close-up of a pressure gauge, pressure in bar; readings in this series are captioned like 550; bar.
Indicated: 5.75; bar
